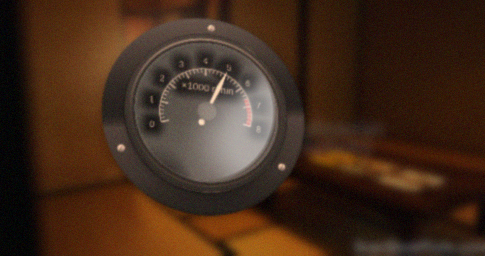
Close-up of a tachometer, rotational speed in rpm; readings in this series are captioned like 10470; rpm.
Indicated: 5000; rpm
